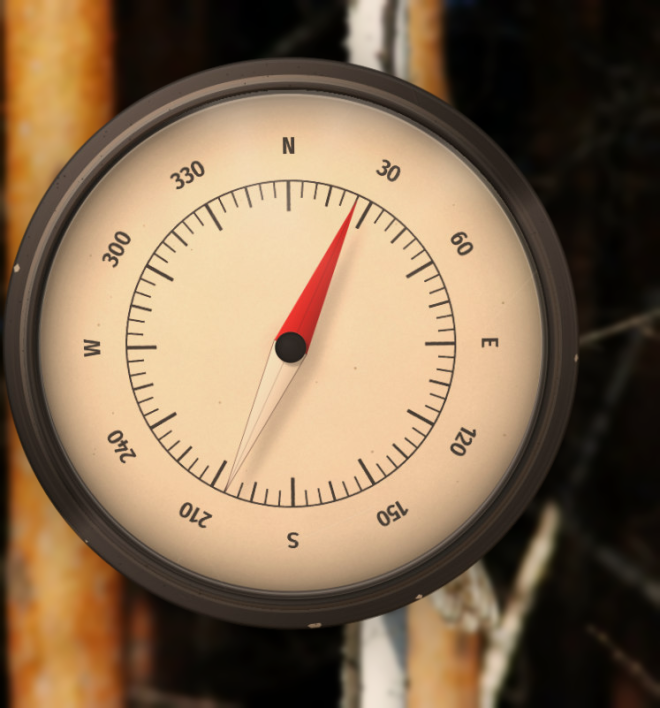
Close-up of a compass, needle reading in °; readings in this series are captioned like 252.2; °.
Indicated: 25; °
